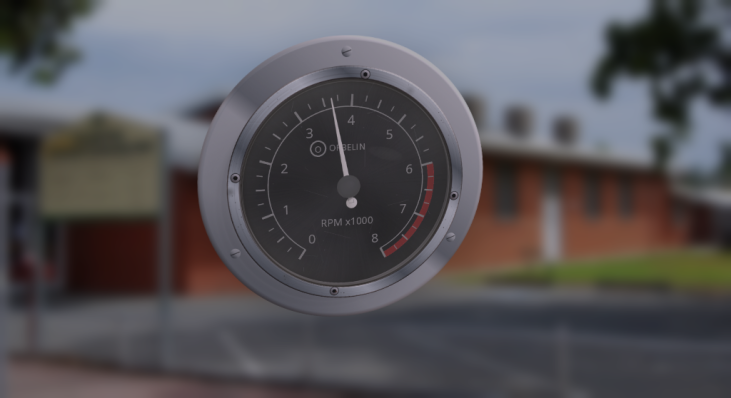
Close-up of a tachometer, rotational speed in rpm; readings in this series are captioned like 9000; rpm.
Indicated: 3625; rpm
